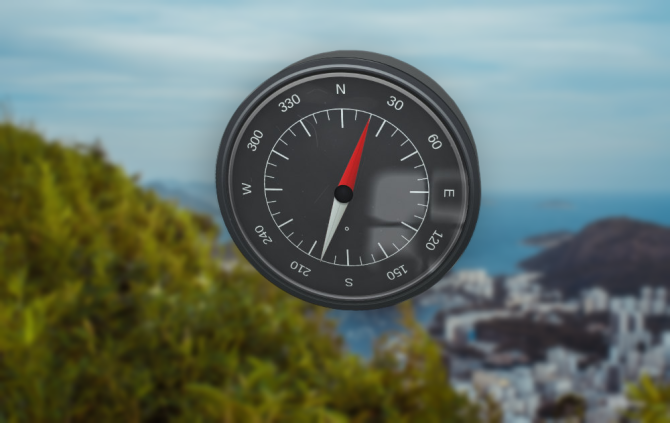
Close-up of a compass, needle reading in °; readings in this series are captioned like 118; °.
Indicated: 20; °
